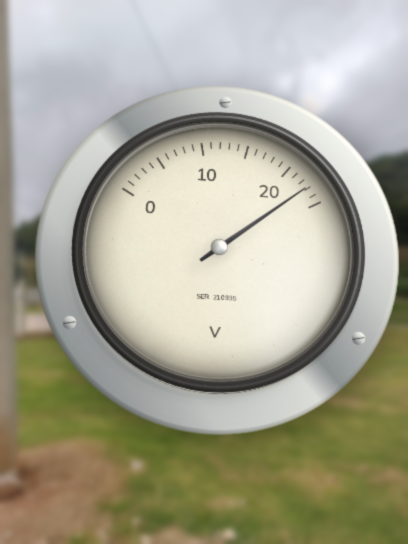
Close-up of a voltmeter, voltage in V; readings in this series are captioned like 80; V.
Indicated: 23; V
